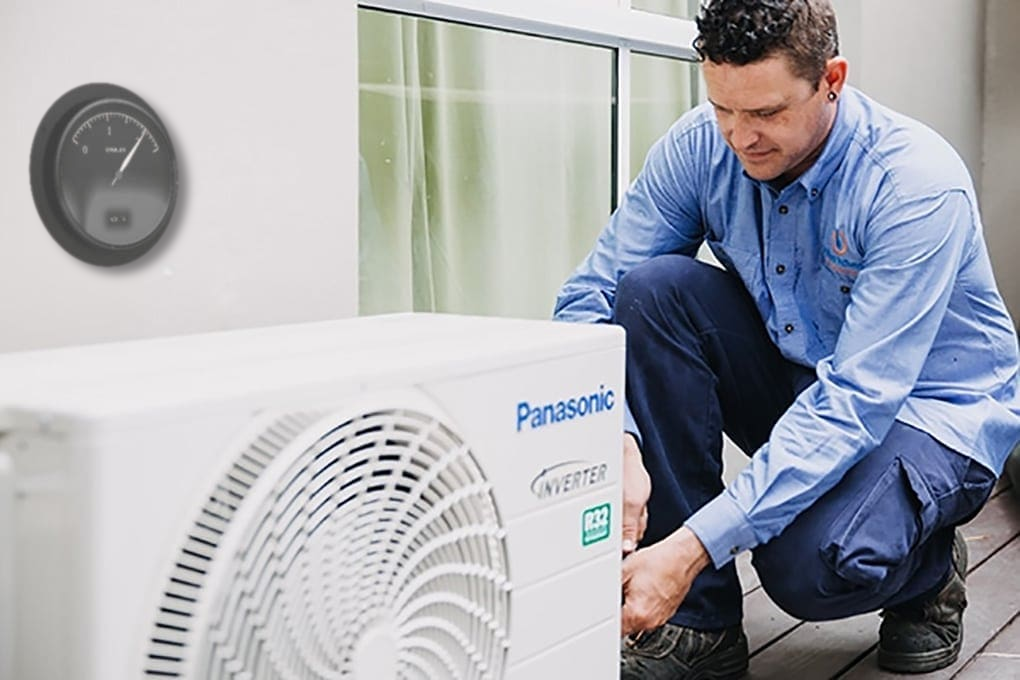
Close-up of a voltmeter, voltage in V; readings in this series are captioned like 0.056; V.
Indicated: 2; V
